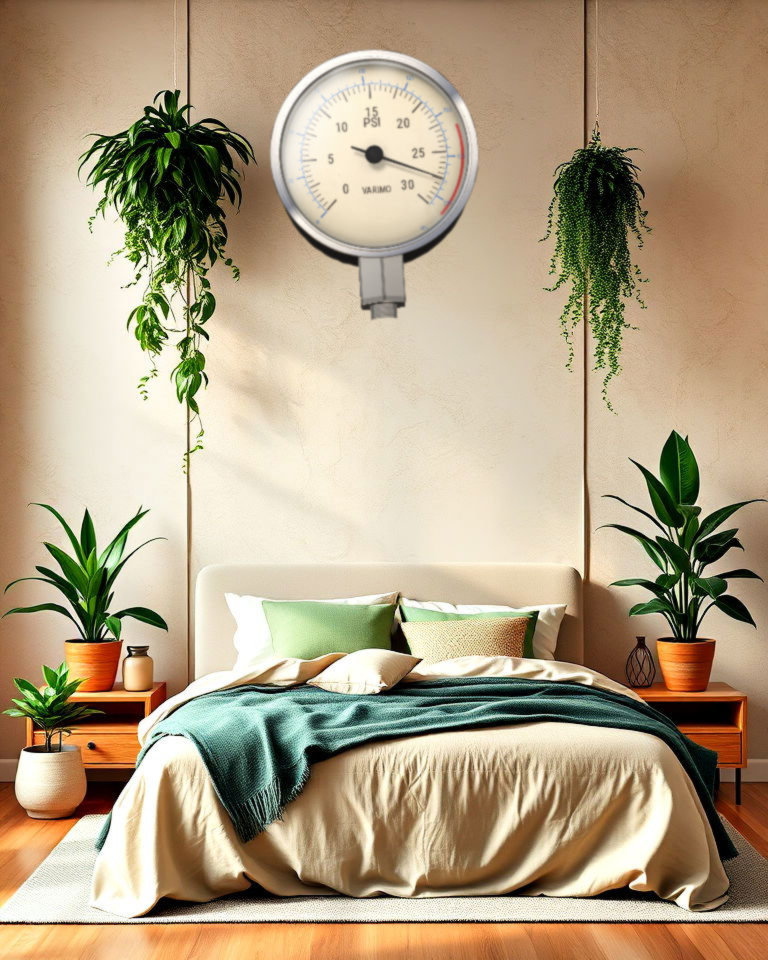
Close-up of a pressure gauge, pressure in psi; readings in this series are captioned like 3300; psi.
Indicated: 27.5; psi
